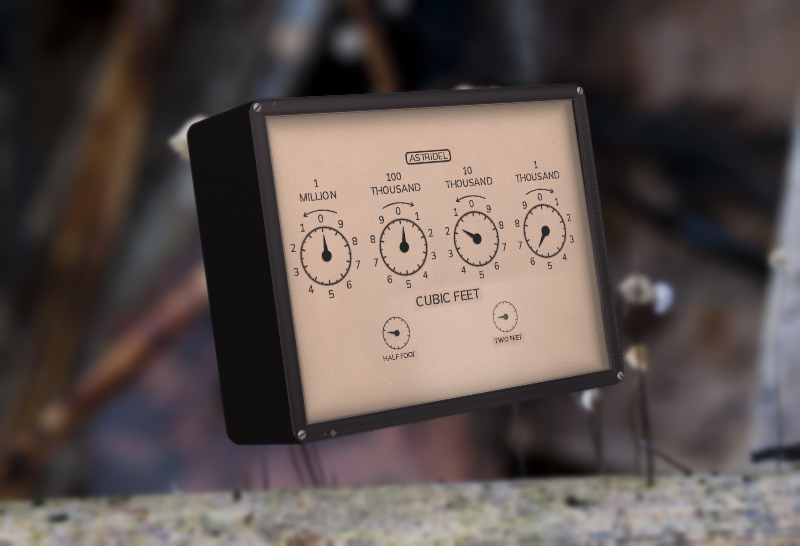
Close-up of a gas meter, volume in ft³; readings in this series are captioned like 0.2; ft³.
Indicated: 1600; ft³
